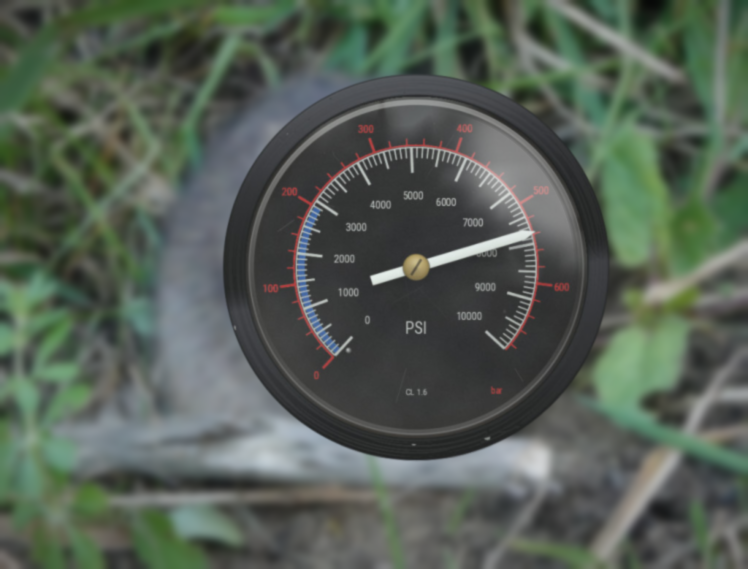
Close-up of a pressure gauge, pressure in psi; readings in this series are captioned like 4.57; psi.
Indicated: 7800; psi
